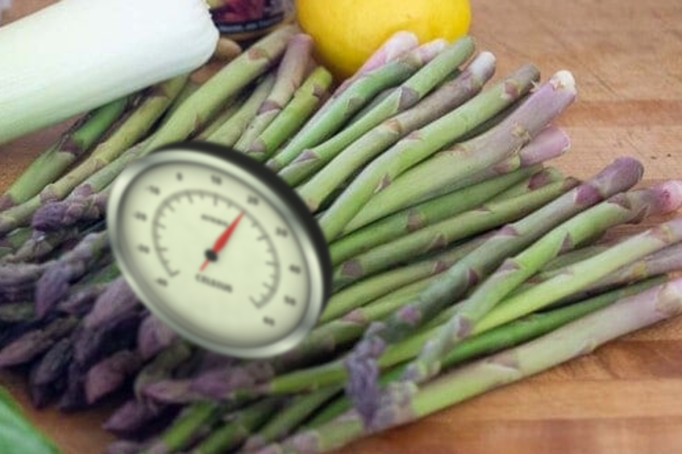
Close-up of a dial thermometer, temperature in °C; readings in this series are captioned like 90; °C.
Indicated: 20; °C
